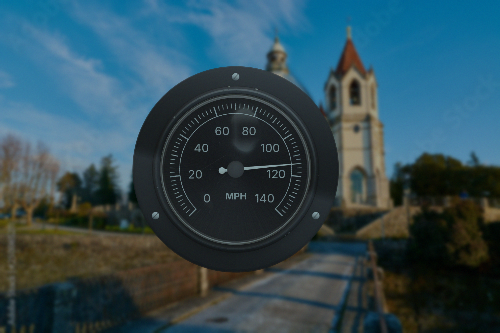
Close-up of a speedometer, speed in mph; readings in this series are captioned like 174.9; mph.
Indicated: 114; mph
